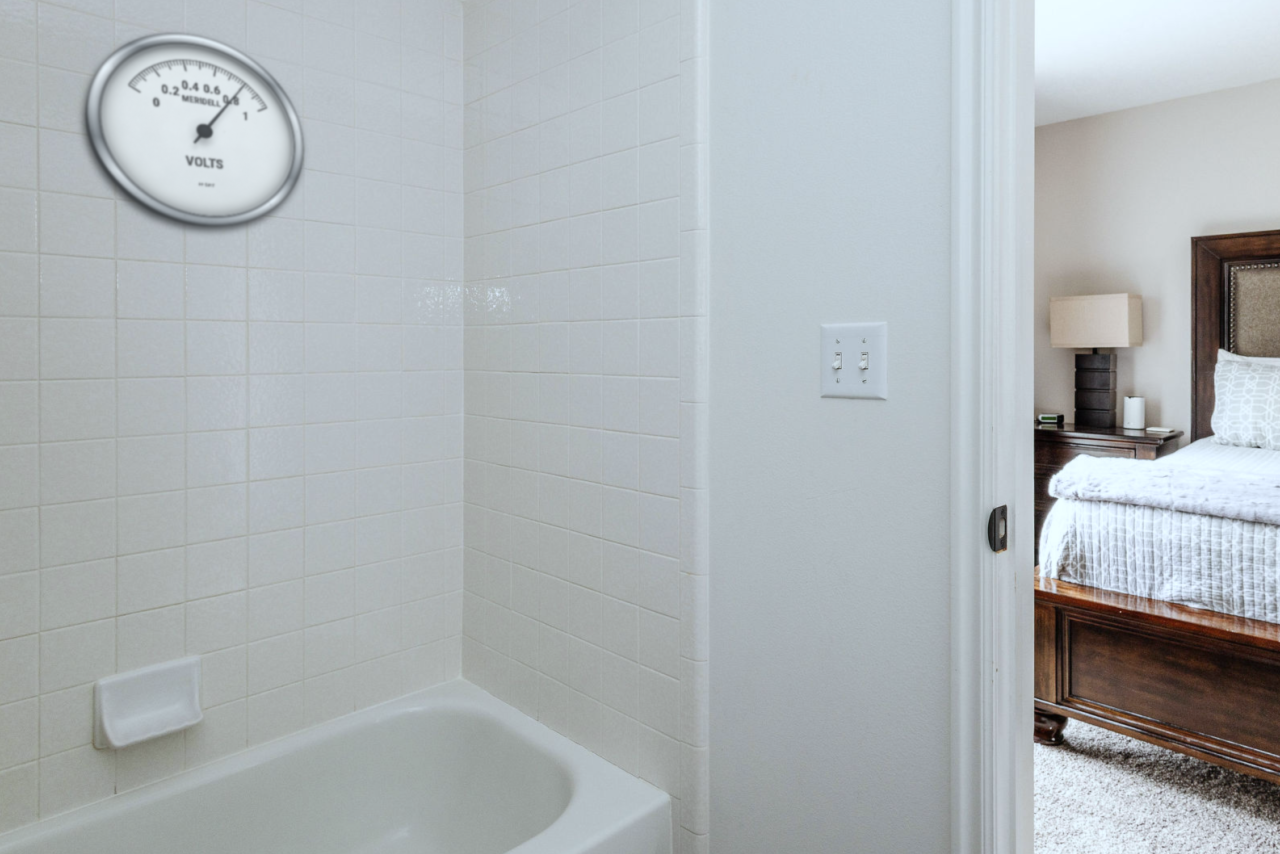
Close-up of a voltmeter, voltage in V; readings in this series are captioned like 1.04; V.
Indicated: 0.8; V
